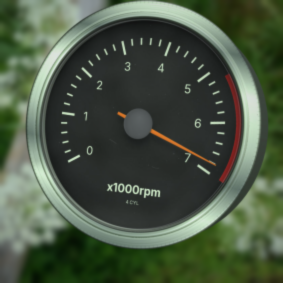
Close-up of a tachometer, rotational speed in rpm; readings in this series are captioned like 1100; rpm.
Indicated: 6800; rpm
